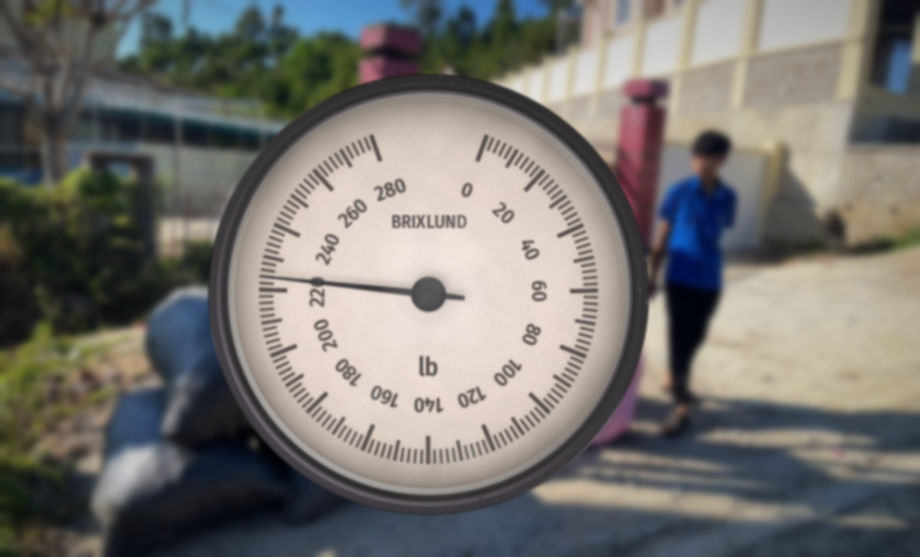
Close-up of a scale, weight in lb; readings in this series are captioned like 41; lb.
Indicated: 224; lb
